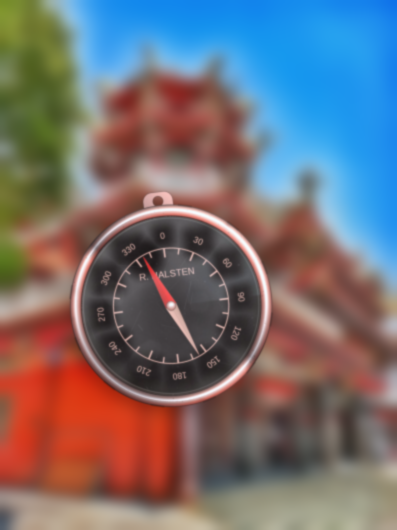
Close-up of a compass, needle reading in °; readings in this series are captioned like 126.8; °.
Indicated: 337.5; °
